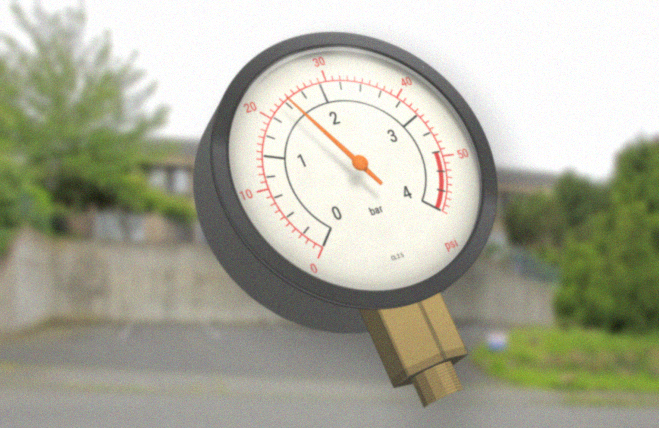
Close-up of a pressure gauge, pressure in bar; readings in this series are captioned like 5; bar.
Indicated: 1.6; bar
